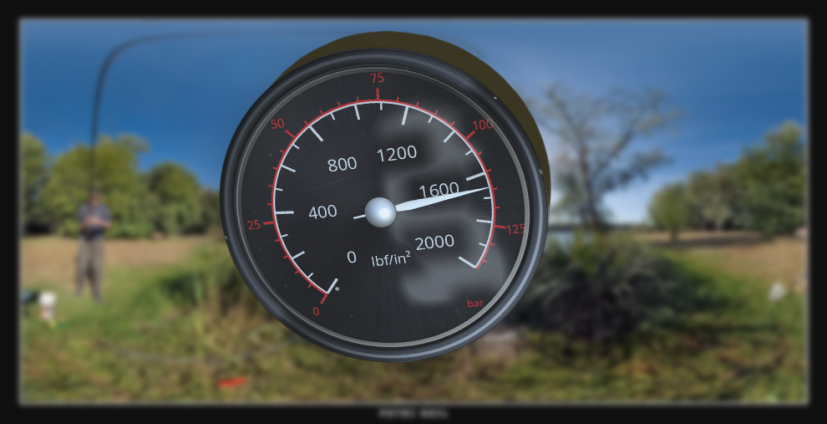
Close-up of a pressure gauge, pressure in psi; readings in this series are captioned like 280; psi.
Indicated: 1650; psi
